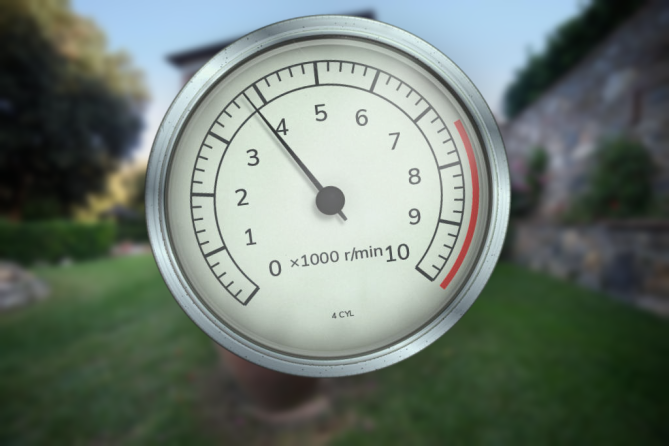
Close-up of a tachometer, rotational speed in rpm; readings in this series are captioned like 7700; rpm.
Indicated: 3800; rpm
